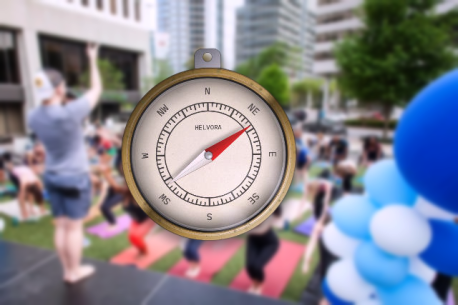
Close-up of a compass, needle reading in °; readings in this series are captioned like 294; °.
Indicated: 55; °
